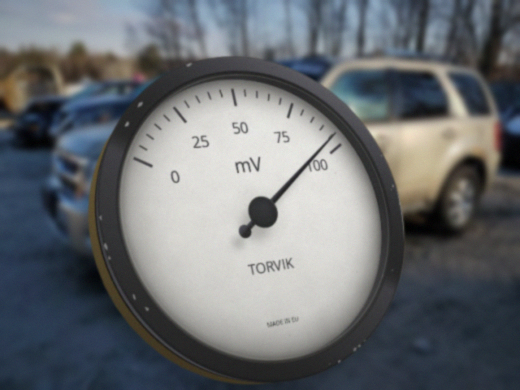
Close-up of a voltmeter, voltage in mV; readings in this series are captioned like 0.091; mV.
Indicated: 95; mV
